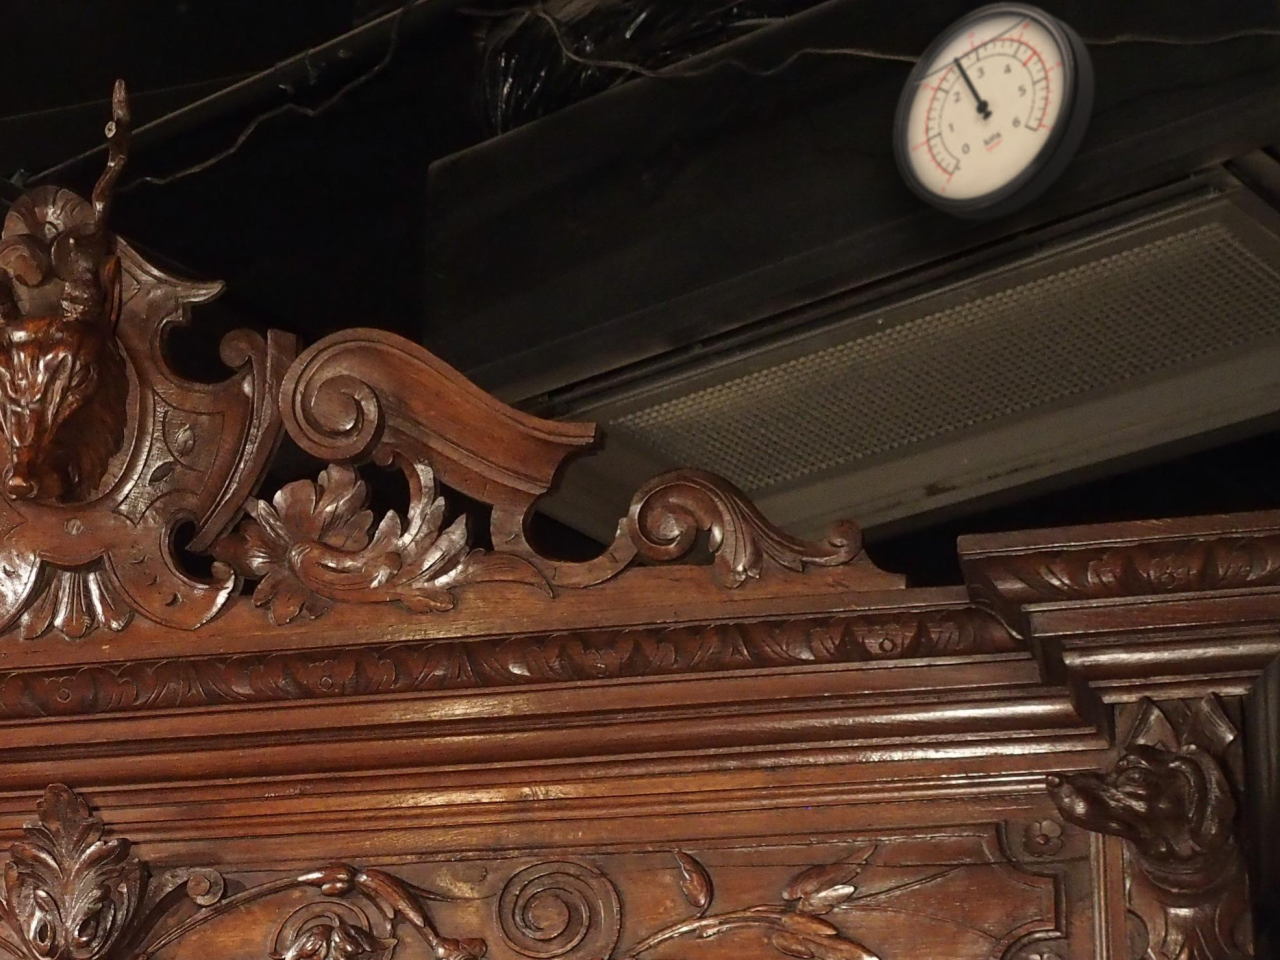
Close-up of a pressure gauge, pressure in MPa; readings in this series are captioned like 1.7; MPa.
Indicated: 2.6; MPa
